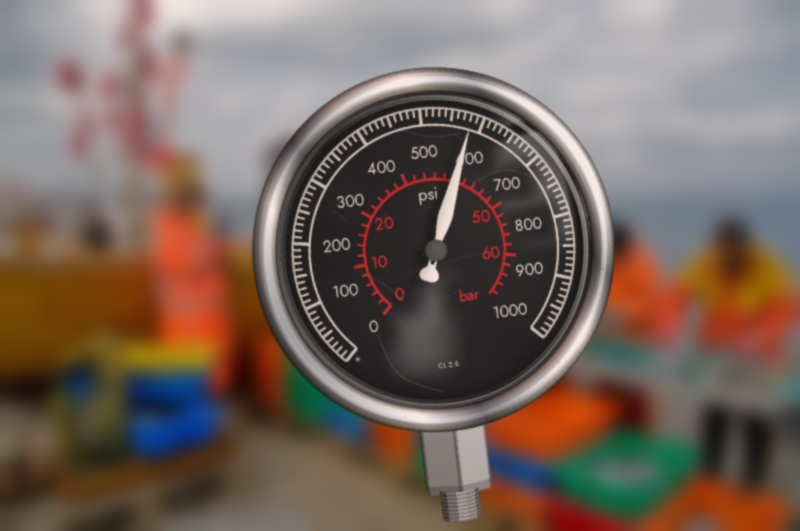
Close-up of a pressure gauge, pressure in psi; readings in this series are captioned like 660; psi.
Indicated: 580; psi
